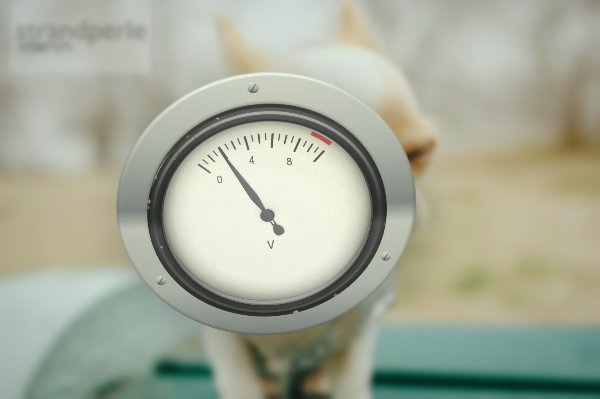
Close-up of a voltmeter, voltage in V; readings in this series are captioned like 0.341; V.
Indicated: 2; V
